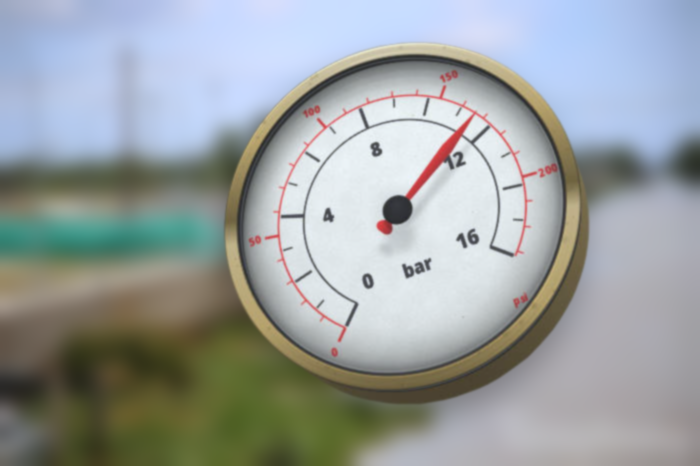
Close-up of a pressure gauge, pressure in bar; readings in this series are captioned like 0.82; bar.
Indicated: 11.5; bar
